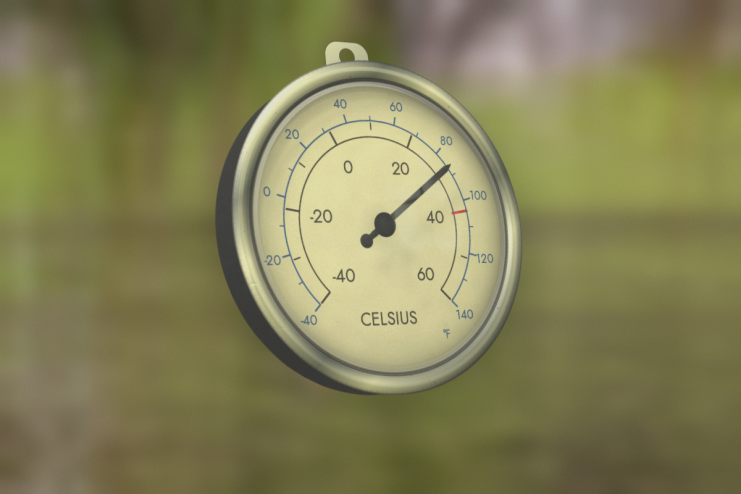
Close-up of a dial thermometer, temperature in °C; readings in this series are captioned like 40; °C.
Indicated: 30; °C
